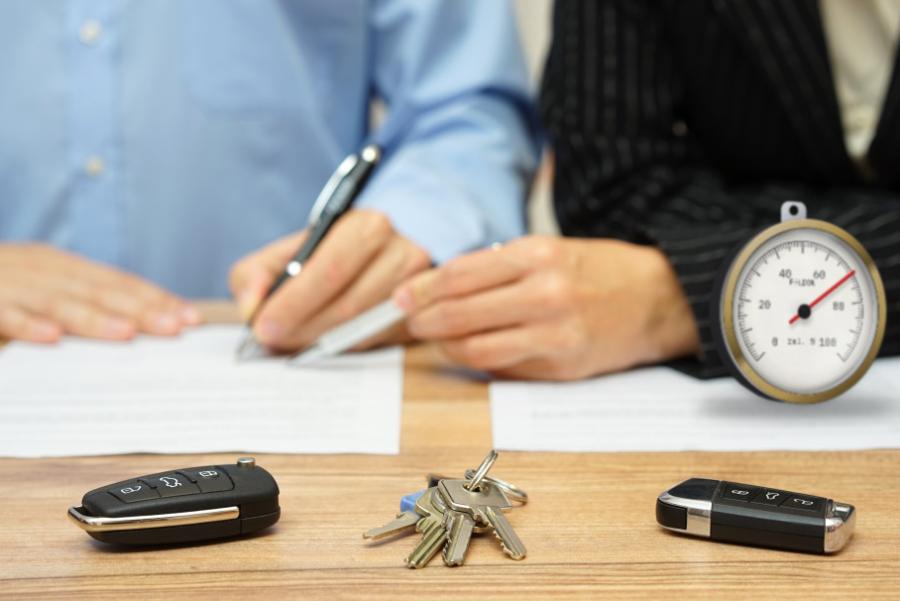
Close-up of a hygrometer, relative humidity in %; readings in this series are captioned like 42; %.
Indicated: 70; %
